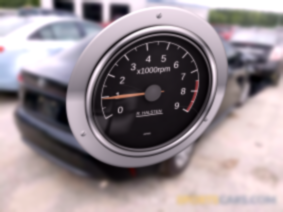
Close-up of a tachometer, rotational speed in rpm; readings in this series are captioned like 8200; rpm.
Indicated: 1000; rpm
